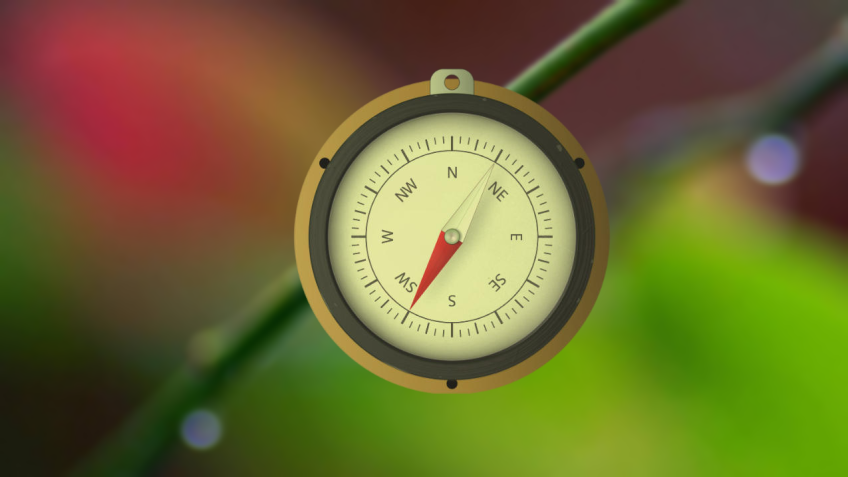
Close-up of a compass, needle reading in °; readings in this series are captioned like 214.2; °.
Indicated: 210; °
